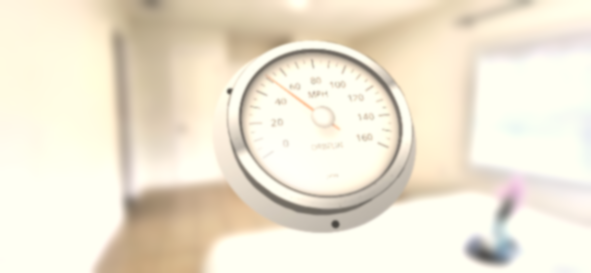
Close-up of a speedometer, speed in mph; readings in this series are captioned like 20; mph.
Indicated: 50; mph
